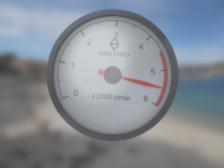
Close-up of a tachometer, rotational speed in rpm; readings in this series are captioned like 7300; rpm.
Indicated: 5500; rpm
